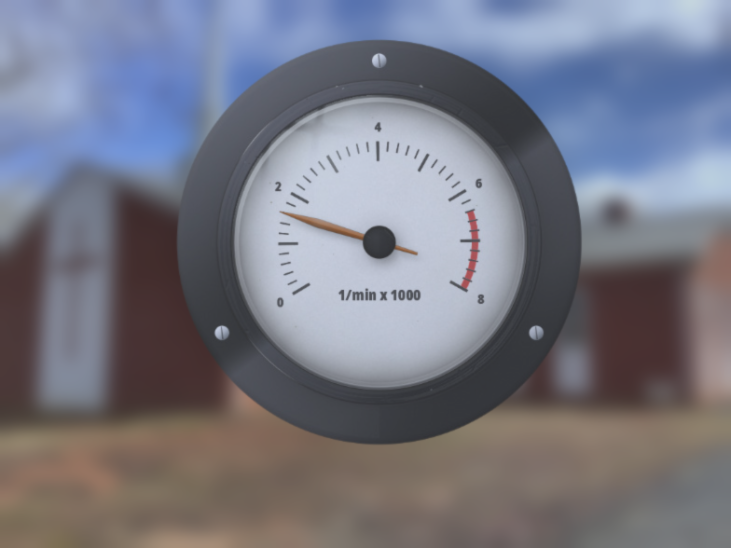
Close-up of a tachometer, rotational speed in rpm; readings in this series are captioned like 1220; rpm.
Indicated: 1600; rpm
